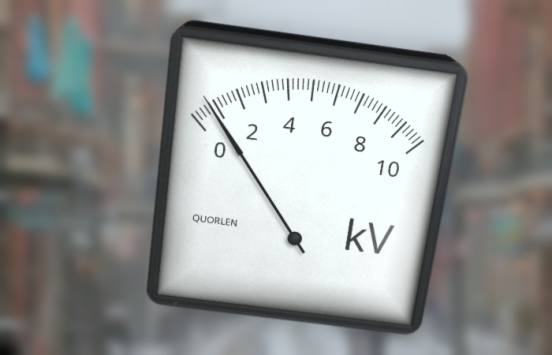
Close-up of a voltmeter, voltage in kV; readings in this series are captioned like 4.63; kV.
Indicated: 0.8; kV
